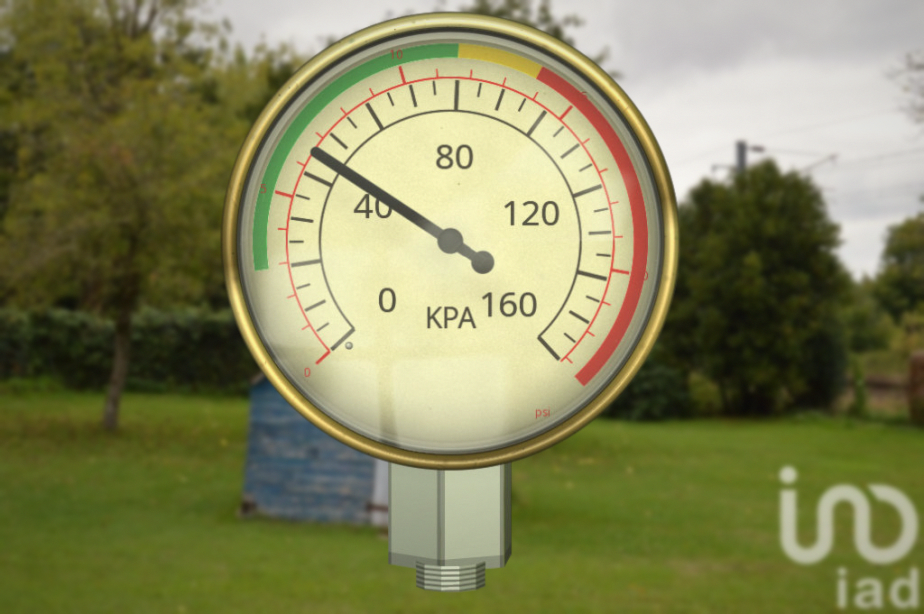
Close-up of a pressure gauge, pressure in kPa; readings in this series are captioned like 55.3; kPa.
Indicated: 45; kPa
